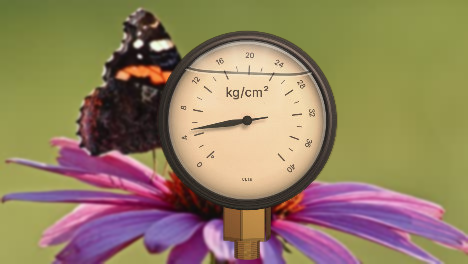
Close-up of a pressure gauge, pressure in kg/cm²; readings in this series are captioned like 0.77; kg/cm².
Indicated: 5; kg/cm²
